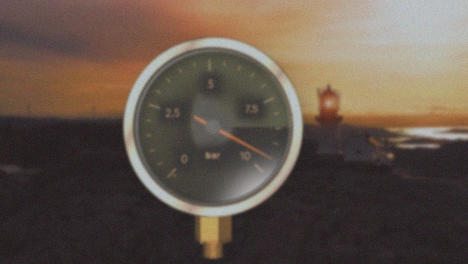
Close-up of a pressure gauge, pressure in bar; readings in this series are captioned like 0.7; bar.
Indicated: 9.5; bar
